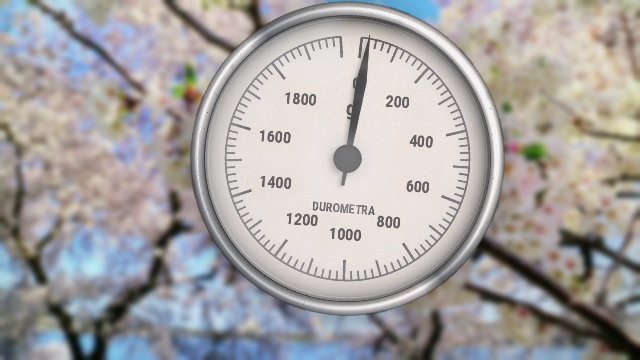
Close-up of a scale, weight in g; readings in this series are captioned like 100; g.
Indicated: 20; g
